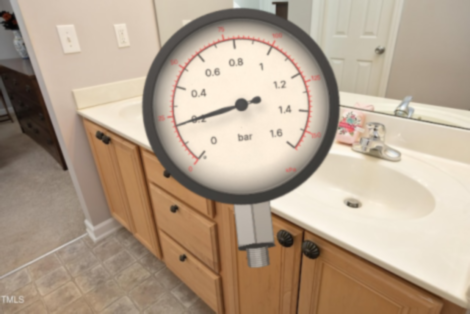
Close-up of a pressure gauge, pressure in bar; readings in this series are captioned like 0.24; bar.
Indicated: 0.2; bar
